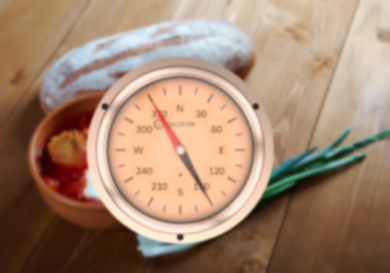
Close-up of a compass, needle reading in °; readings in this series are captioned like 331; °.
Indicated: 330; °
